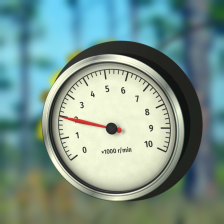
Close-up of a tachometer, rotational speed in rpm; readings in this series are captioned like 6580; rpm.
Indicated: 2000; rpm
